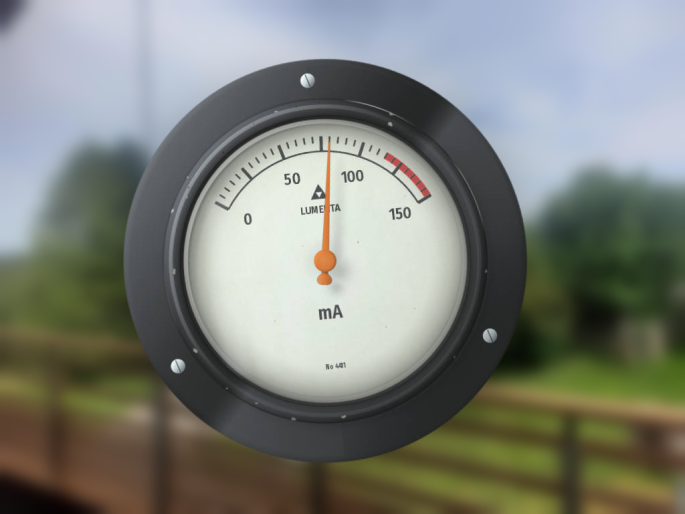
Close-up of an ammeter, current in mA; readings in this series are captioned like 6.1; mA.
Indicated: 80; mA
